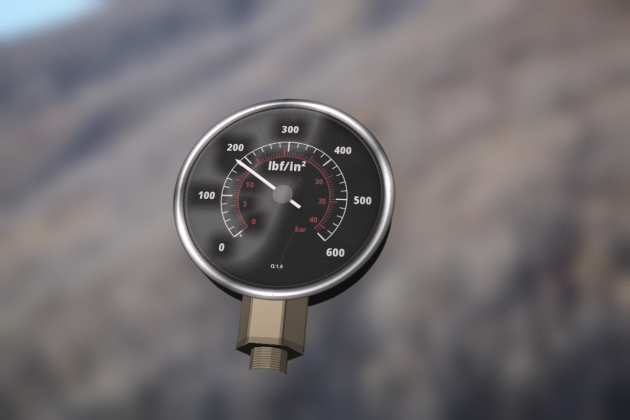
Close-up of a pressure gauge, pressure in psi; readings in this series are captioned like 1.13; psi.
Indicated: 180; psi
